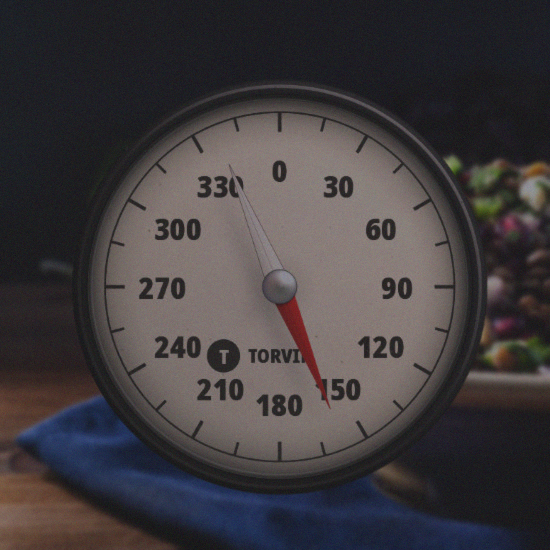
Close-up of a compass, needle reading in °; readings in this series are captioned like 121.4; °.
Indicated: 157.5; °
